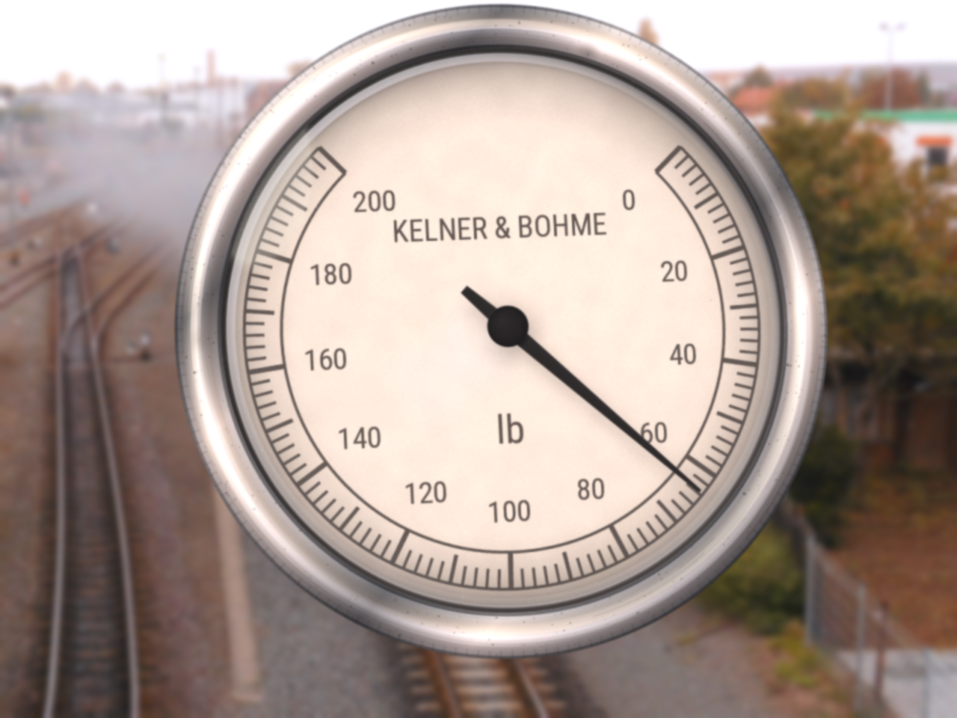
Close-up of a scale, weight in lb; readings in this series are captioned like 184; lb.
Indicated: 64; lb
